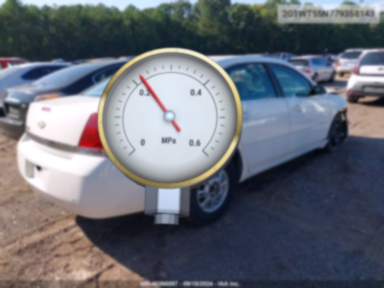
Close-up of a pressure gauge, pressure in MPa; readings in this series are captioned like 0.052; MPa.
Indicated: 0.22; MPa
